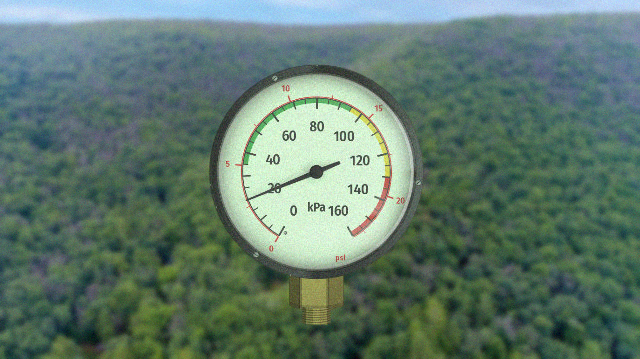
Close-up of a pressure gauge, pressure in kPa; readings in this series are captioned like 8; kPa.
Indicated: 20; kPa
